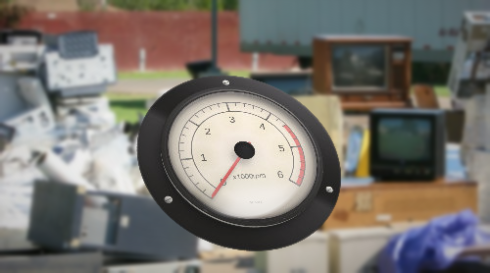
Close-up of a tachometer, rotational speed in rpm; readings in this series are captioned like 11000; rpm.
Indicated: 0; rpm
